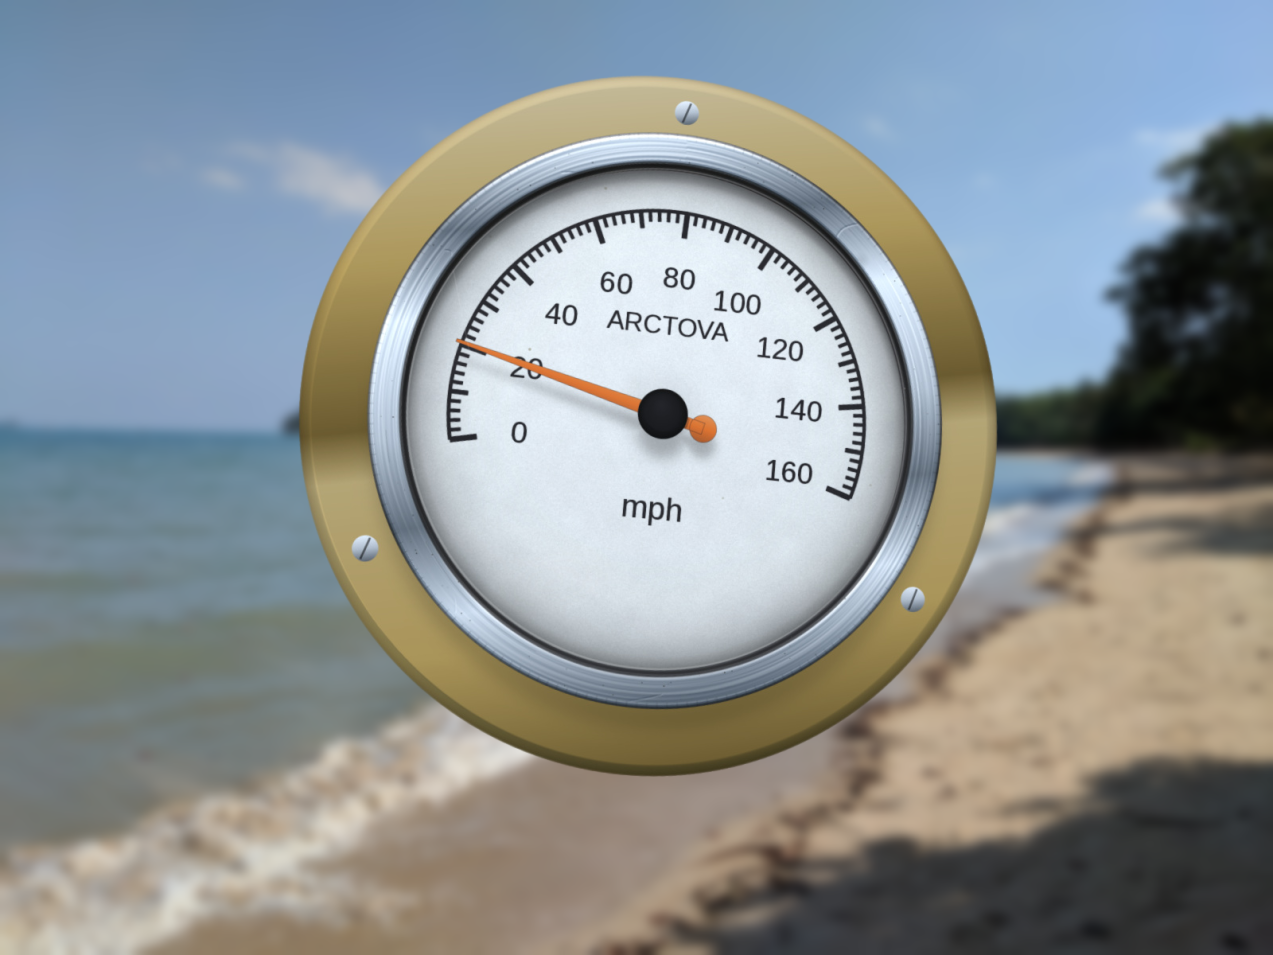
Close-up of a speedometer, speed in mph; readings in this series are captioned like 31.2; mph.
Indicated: 20; mph
